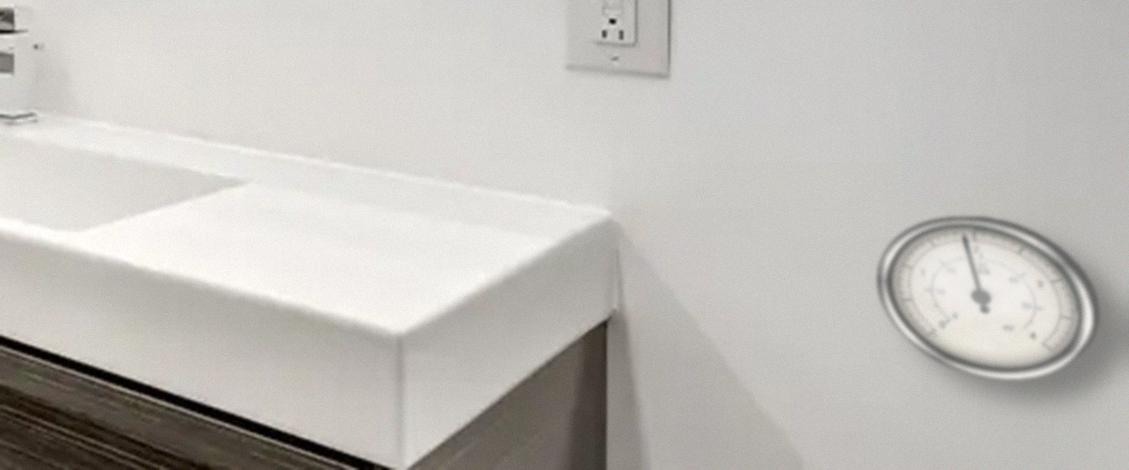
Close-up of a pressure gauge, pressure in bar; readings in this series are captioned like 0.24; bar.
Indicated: 1.9; bar
